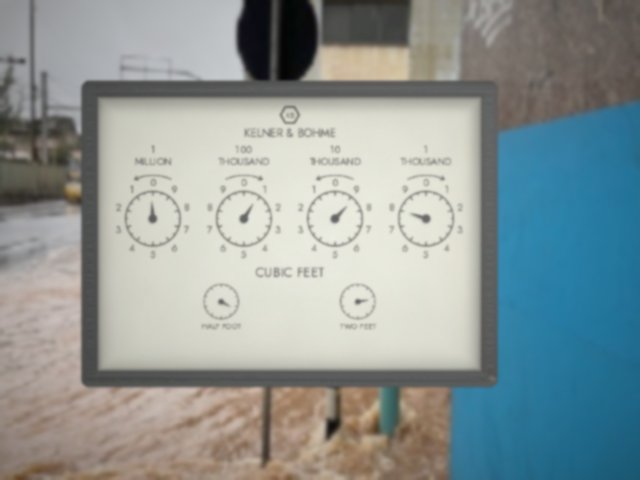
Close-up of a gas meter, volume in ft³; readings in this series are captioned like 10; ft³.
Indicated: 8800; ft³
